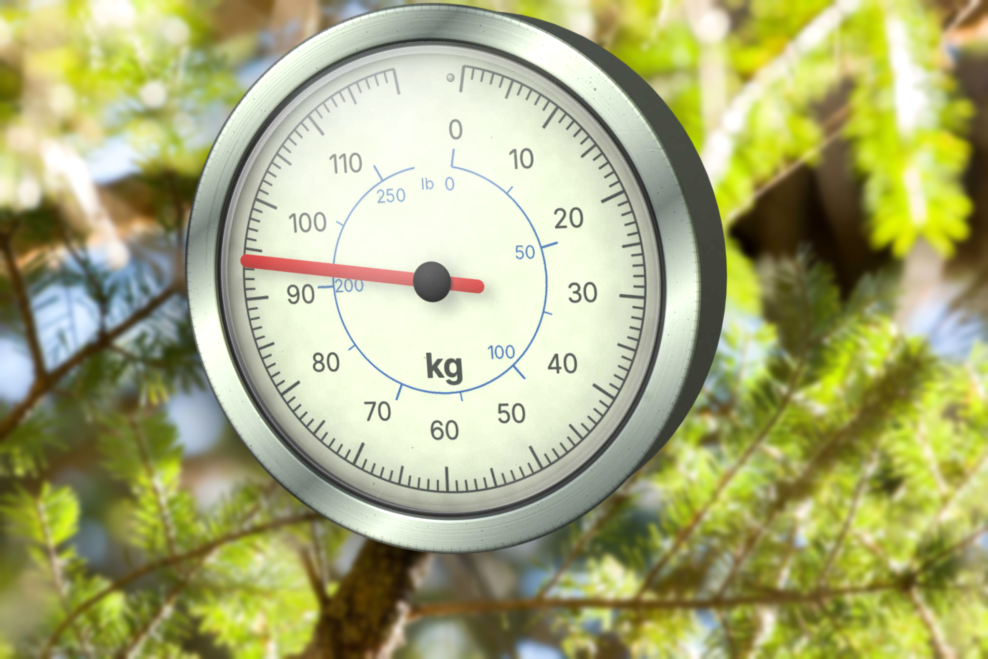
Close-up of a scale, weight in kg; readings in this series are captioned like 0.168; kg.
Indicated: 94; kg
